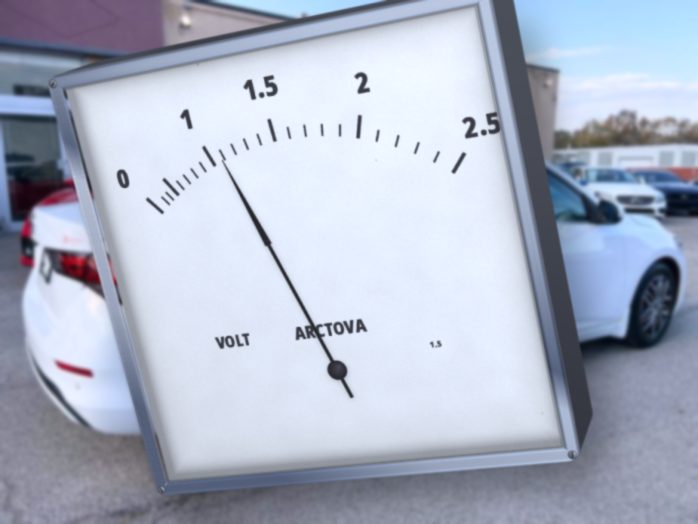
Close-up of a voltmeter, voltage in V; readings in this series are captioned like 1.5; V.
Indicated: 1.1; V
